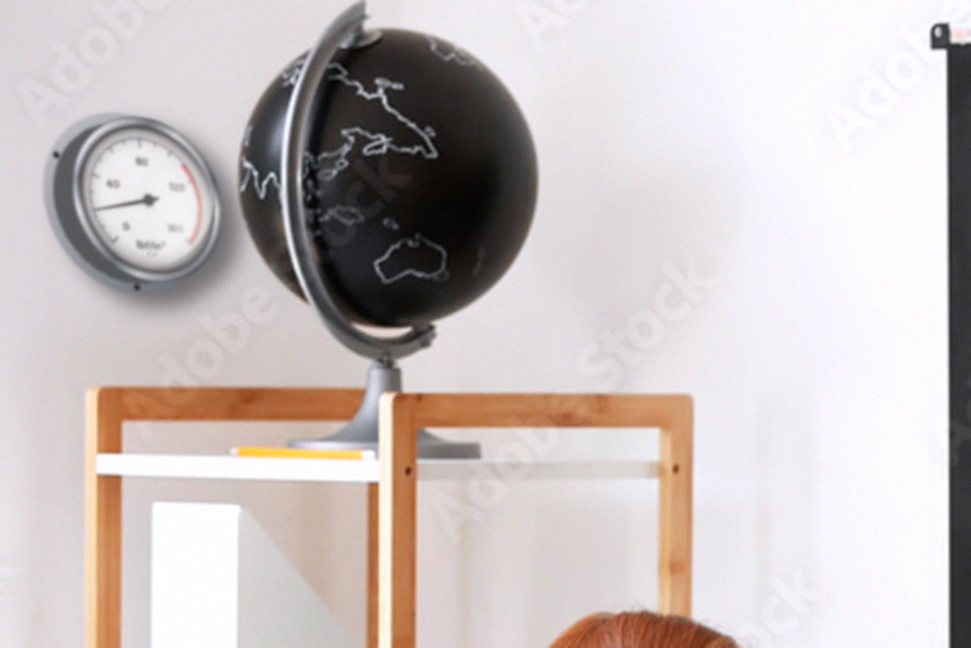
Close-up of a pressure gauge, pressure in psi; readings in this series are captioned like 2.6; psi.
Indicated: 20; psi
